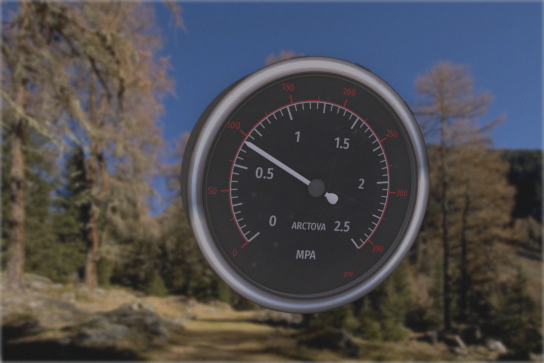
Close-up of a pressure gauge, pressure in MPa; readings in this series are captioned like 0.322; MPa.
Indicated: 0.65; MPa
